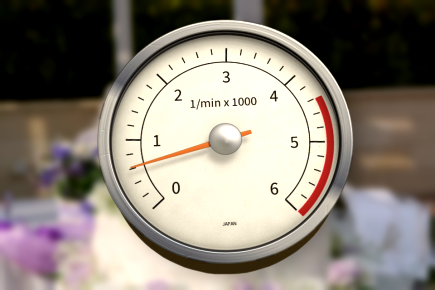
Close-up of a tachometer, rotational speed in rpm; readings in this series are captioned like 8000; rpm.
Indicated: 600; rpm
